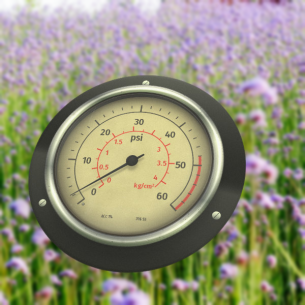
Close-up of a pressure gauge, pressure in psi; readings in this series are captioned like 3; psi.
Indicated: 2; psi
